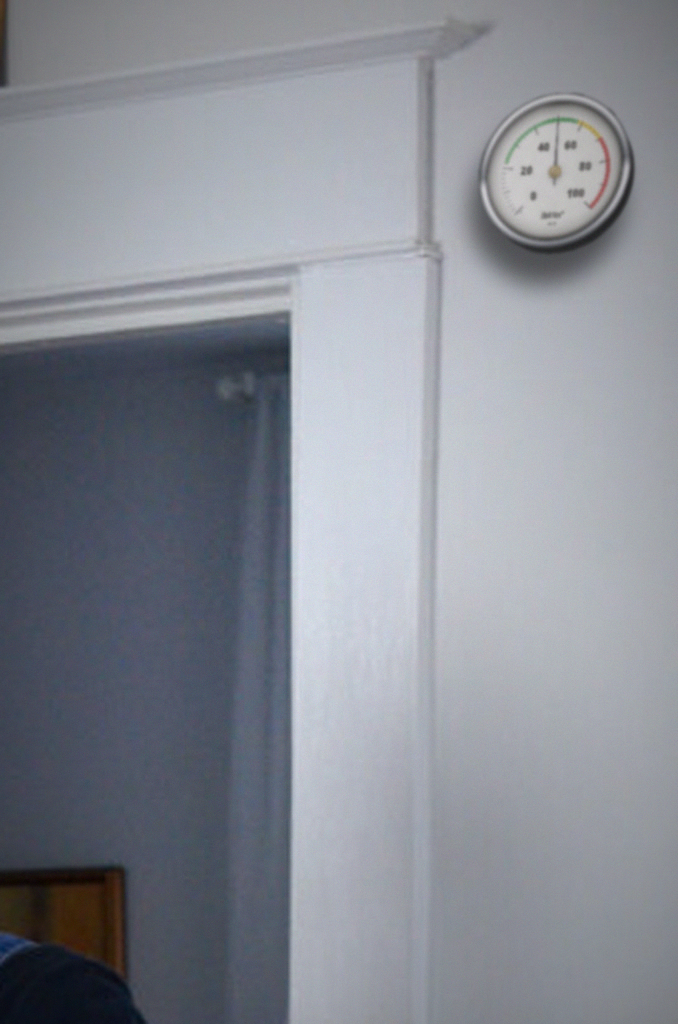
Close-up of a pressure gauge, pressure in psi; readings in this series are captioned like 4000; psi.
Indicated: 50; psi
